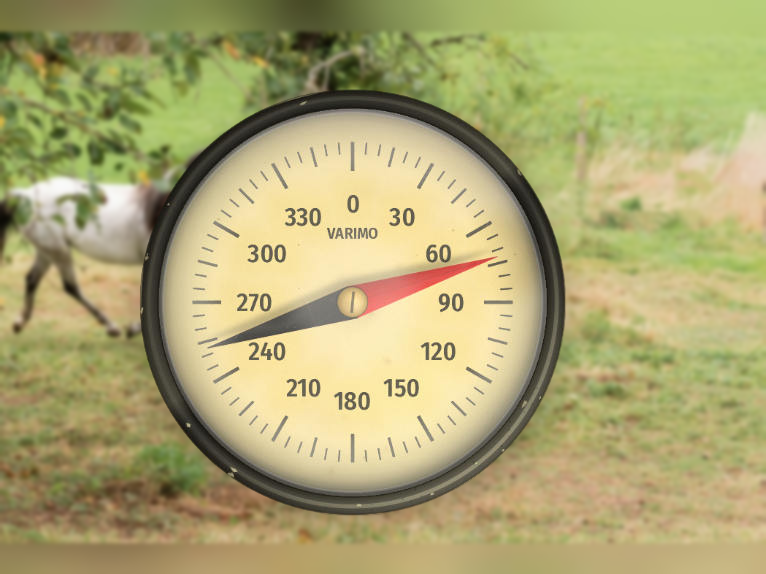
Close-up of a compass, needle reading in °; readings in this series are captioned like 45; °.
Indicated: 72.5; °
